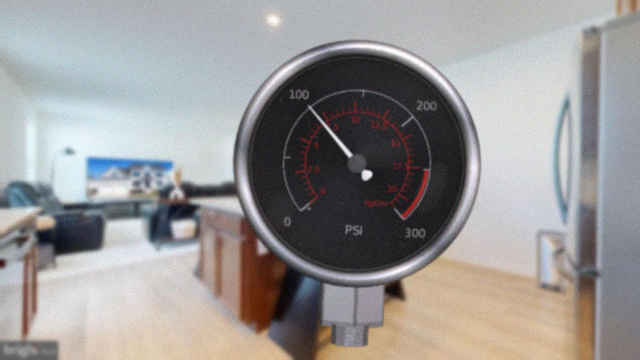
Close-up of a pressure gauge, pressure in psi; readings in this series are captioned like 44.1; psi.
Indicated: 100; psi
